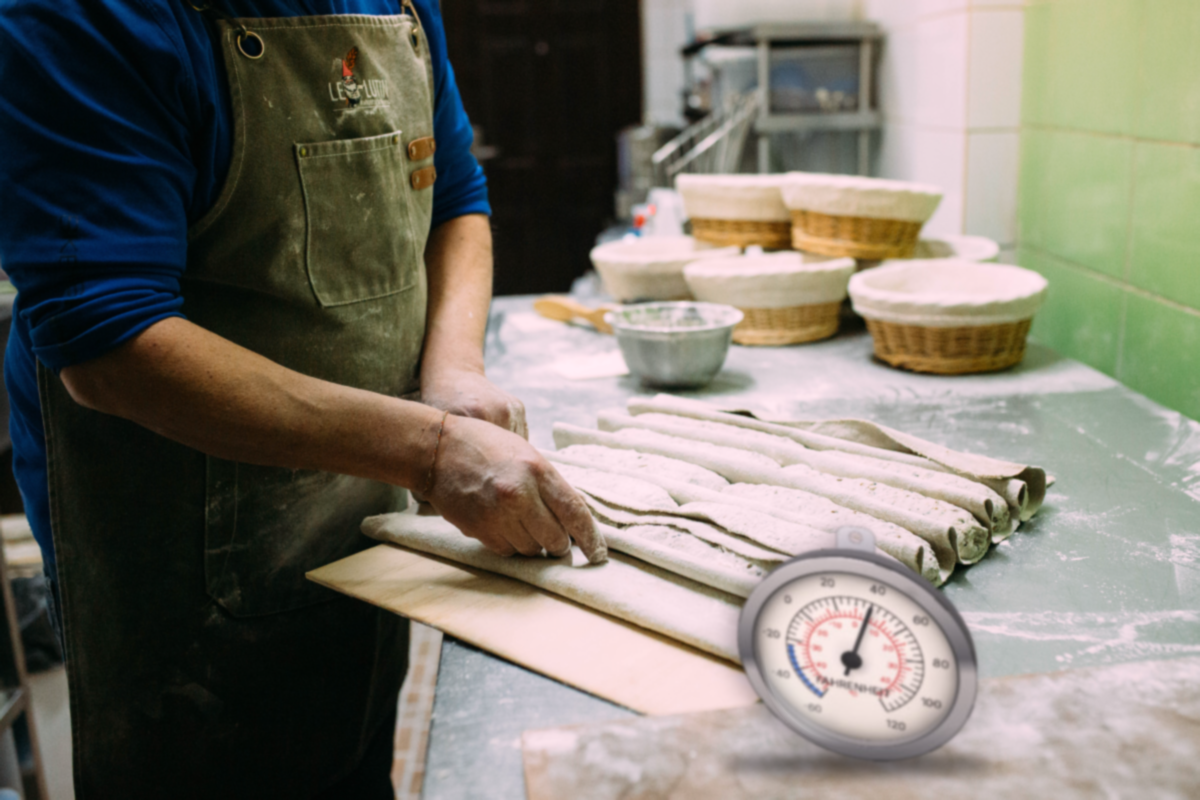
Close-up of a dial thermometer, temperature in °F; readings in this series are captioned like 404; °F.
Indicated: 40; °F
